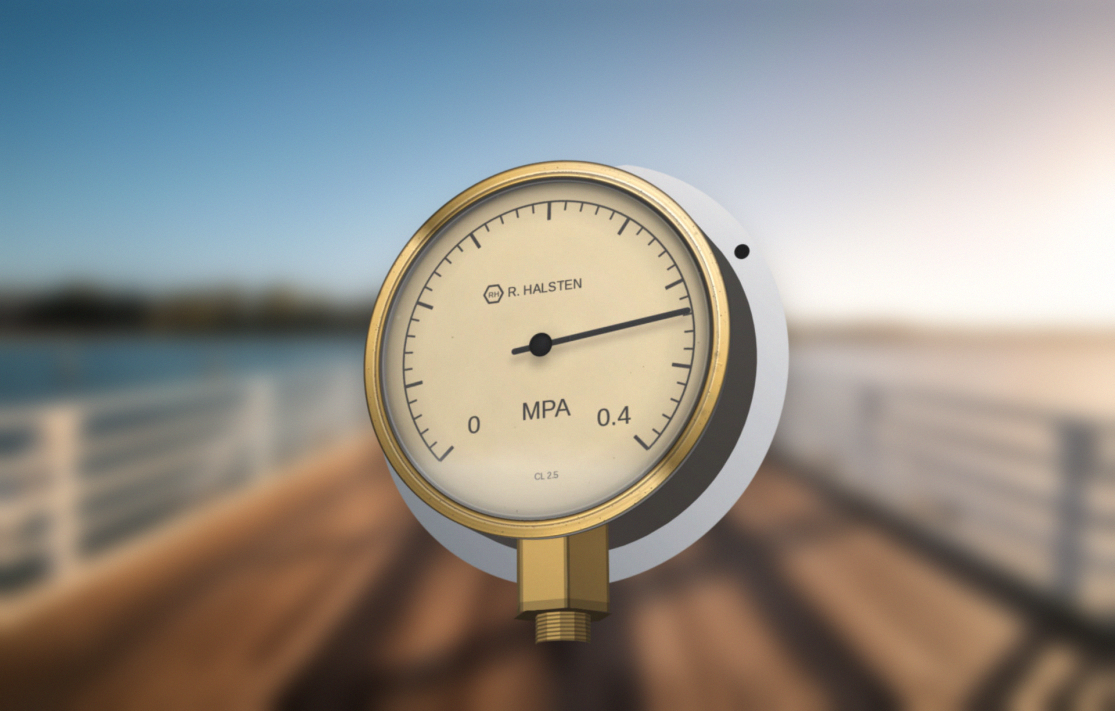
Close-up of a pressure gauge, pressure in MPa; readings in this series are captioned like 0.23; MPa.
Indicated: 0.32; MPa
